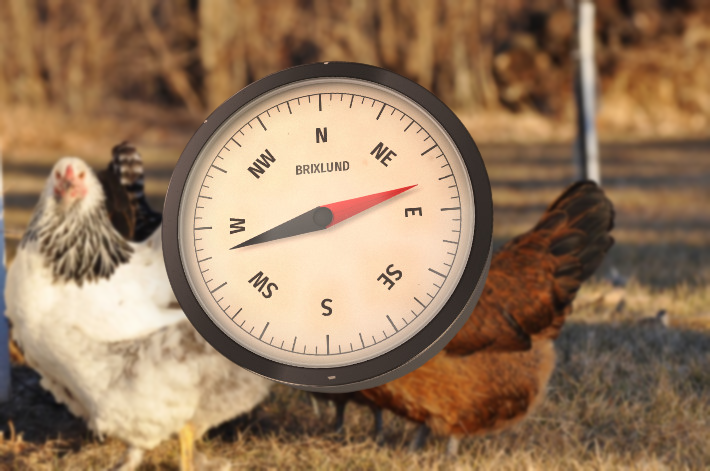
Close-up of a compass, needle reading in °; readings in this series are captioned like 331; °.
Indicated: 75; °
